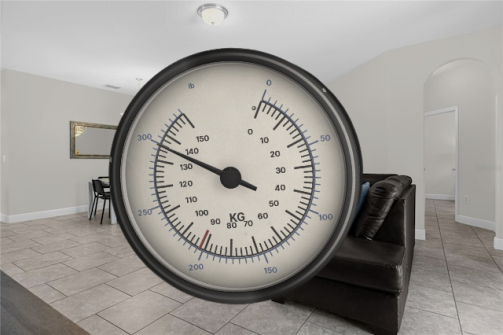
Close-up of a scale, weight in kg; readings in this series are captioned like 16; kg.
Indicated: 136; kg
